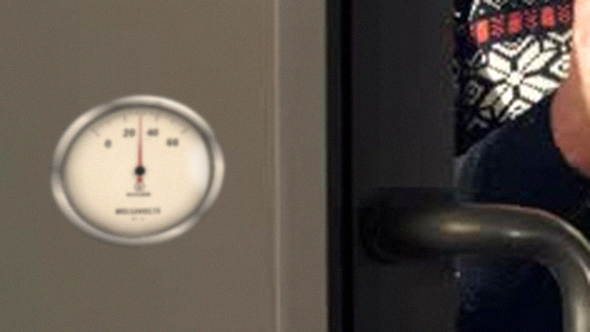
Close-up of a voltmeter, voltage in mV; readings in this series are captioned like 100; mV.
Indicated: 30; mV
